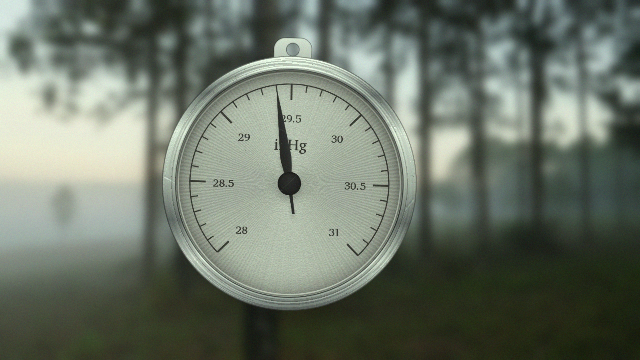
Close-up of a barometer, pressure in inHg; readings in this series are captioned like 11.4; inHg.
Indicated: 29.4; inHg
